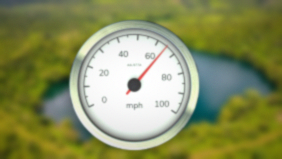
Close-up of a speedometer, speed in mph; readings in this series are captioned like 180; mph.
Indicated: 65; mph
